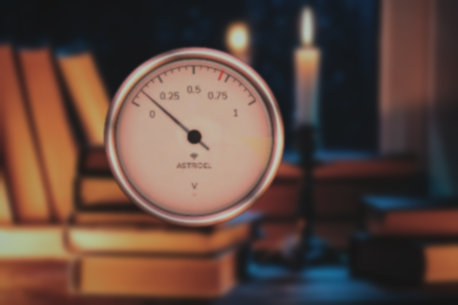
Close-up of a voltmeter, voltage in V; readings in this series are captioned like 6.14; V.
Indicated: 0.1; V
